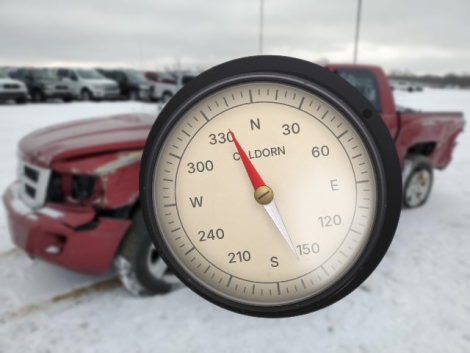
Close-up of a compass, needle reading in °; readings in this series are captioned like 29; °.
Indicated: 340; °
